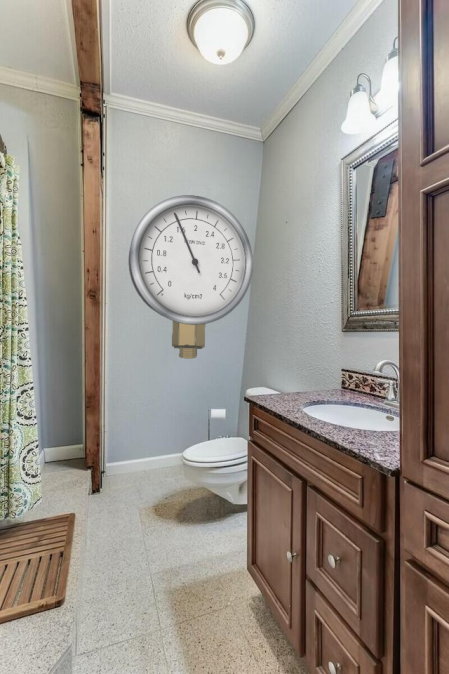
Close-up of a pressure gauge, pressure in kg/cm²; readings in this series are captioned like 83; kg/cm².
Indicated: 1.6; kg/cm²
